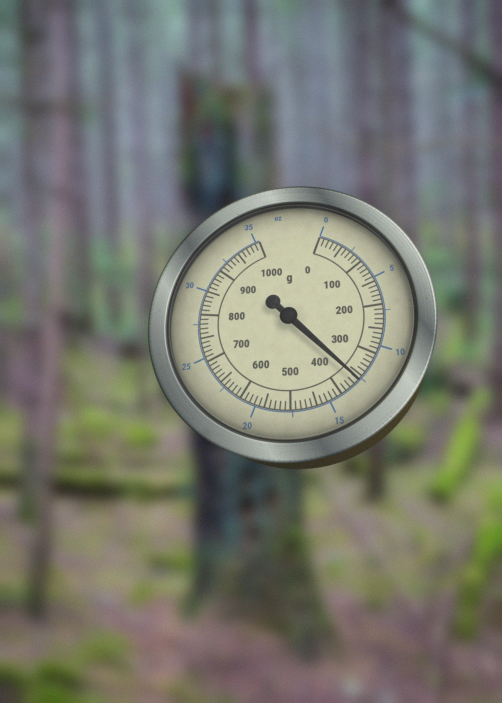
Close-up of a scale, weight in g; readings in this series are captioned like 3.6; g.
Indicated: 360; g
